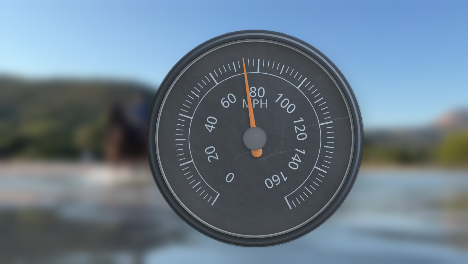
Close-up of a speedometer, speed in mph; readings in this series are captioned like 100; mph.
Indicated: 74; mph
